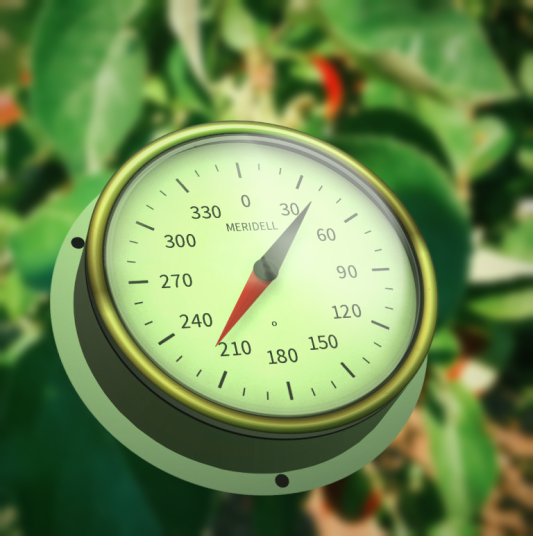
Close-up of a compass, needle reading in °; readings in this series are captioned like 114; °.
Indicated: 220; °
